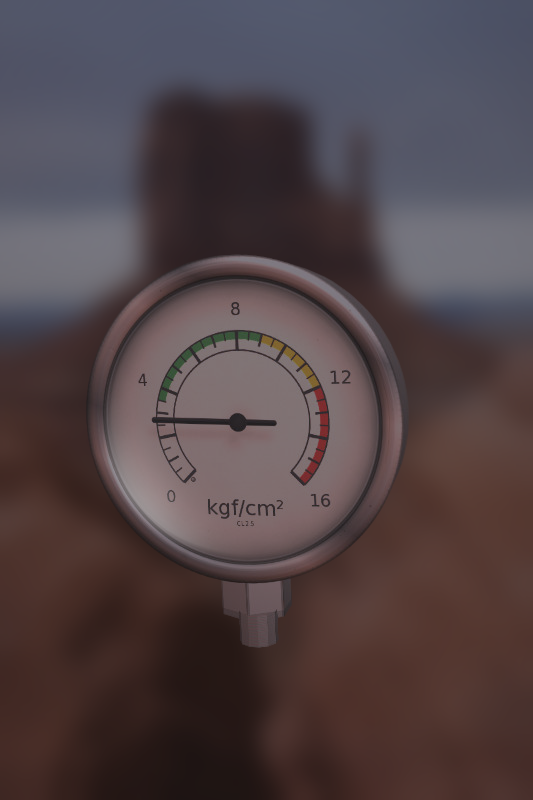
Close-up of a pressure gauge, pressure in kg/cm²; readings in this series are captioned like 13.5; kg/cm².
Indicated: 2.75; kg/cm²
